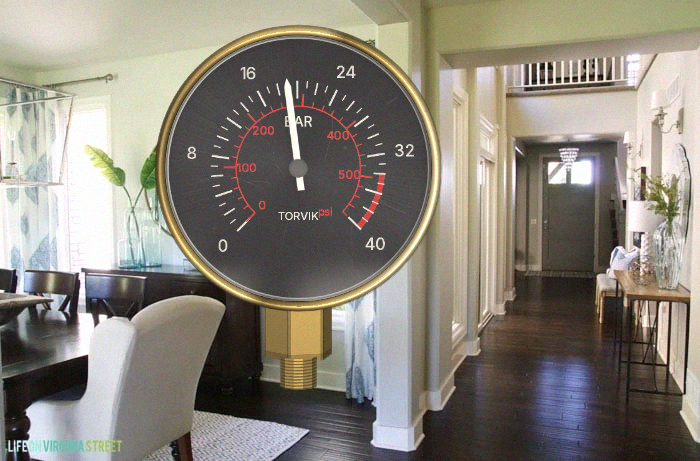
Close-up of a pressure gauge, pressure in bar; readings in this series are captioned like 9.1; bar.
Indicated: 19; bar
